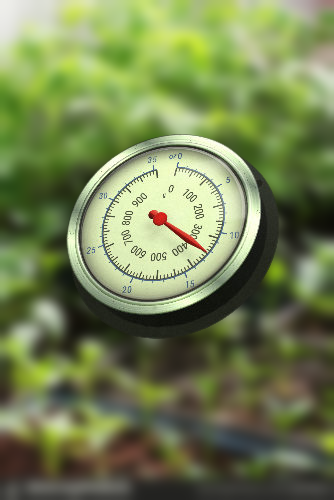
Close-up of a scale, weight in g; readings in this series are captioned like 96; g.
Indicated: 350; g
